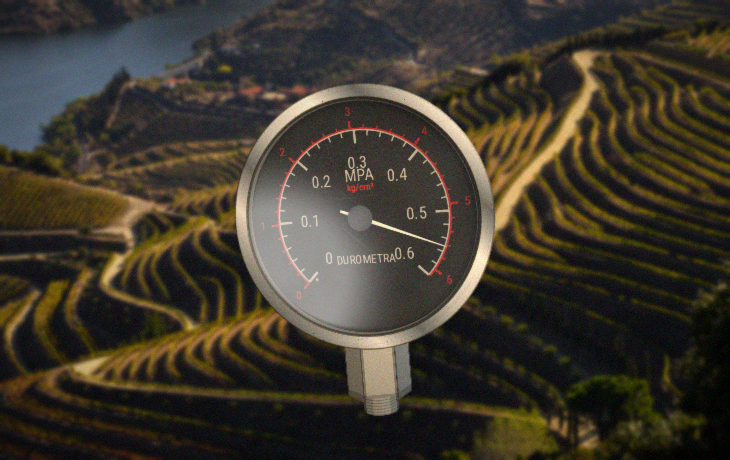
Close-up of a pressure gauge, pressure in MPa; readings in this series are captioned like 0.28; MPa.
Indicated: 0.55; MPa
